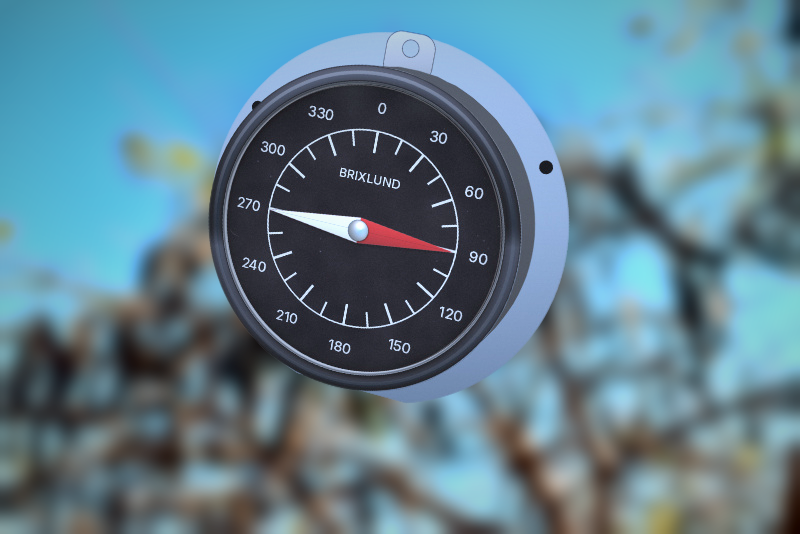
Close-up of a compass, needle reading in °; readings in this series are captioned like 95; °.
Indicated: 90; °
